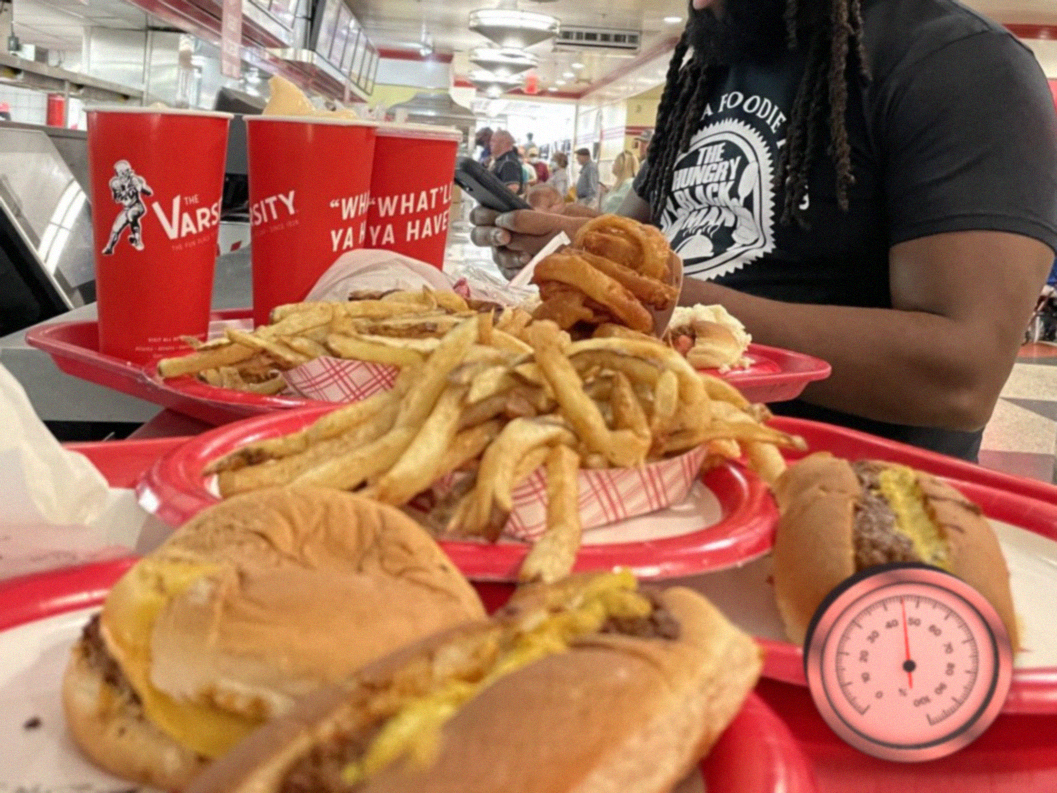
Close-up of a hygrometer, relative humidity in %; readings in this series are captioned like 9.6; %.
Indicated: 45; %
